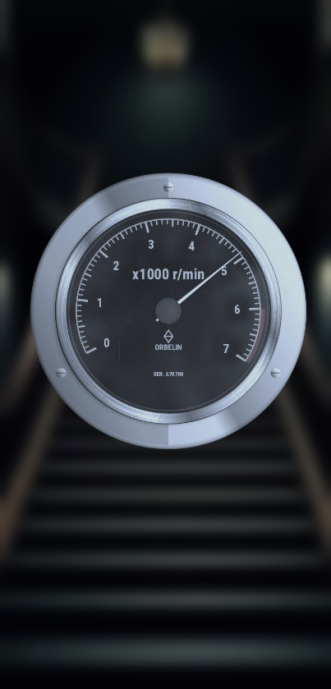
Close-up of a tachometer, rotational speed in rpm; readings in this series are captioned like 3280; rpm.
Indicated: 4900; rpm
